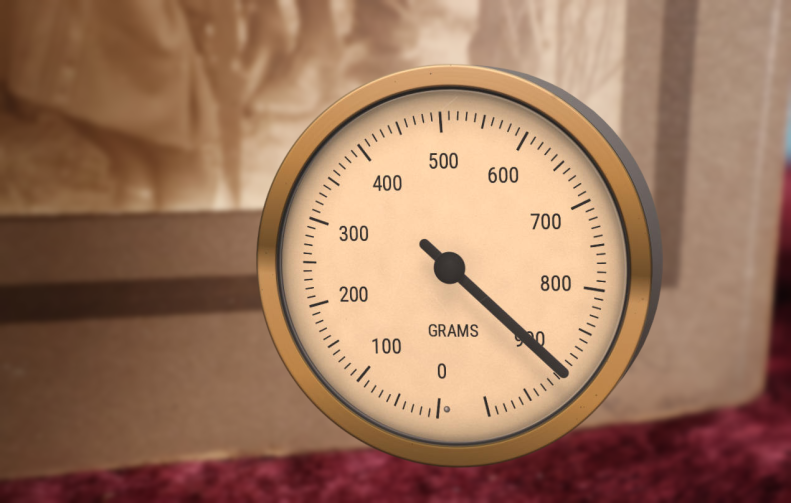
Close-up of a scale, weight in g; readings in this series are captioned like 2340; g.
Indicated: 900; g
